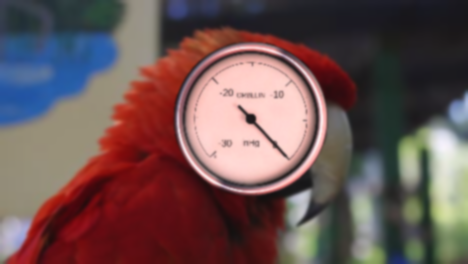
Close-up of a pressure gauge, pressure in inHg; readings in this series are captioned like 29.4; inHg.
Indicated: 0; inHg
